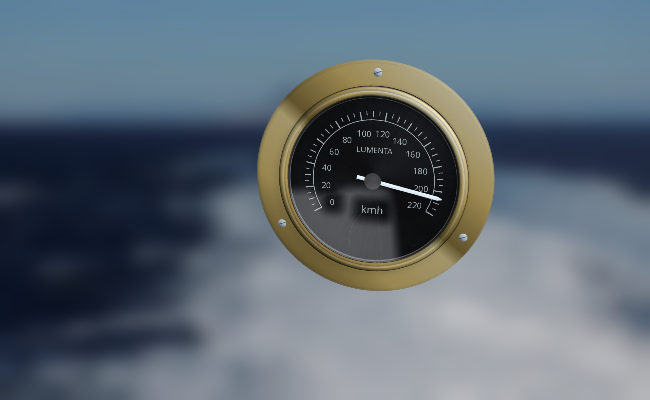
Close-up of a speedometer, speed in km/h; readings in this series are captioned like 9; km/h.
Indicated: 205; km/h
